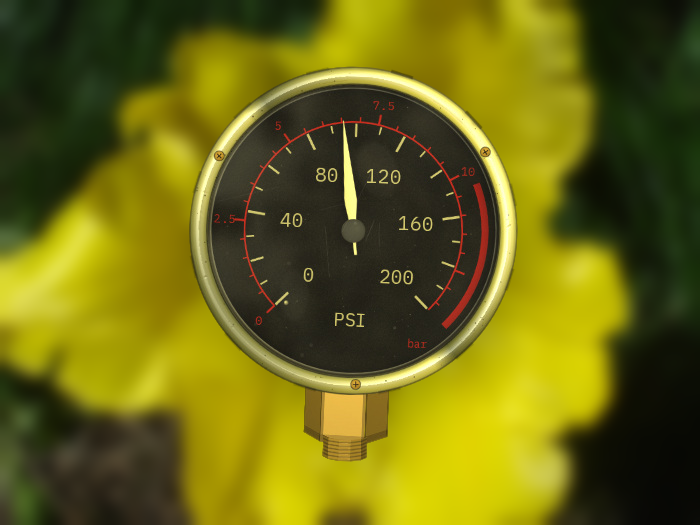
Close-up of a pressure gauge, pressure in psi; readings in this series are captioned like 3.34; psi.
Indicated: 95; psi
